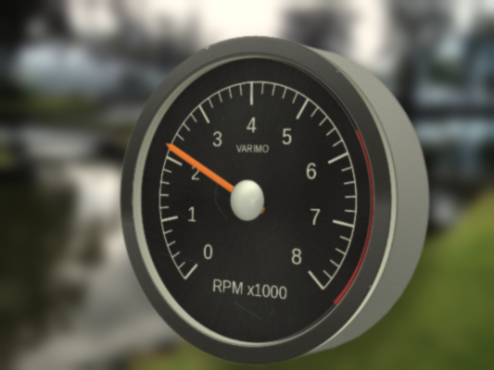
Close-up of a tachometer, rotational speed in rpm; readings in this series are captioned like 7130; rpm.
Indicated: 2200; rpm
